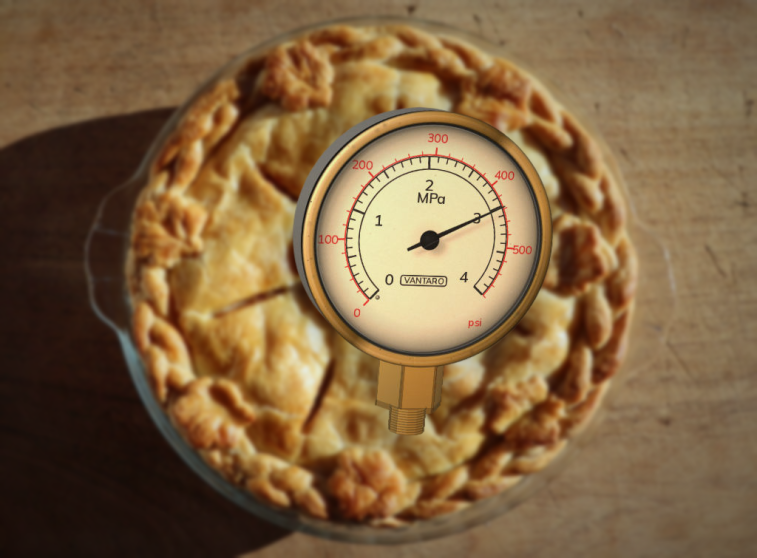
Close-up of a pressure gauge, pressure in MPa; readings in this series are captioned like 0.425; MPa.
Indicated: 3; MPa
